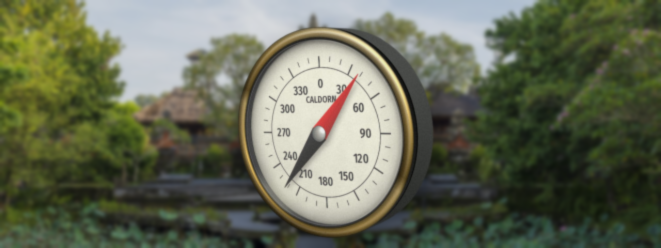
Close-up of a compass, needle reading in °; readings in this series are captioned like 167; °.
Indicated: 40; °
